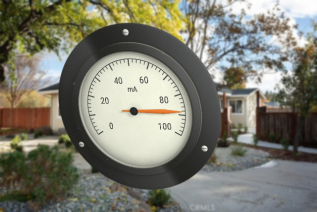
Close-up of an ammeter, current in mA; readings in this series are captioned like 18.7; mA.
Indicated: 88; mA
